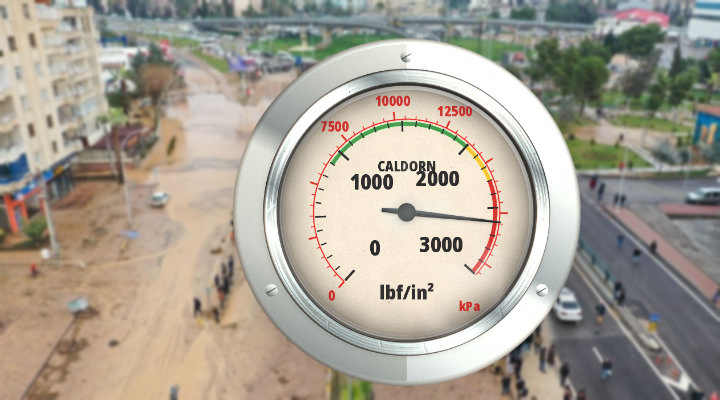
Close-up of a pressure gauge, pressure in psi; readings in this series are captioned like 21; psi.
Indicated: 2600; psi
